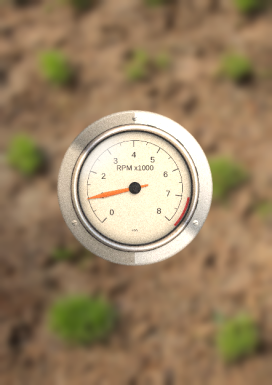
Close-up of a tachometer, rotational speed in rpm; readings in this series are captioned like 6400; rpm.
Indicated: 1000; rpm
